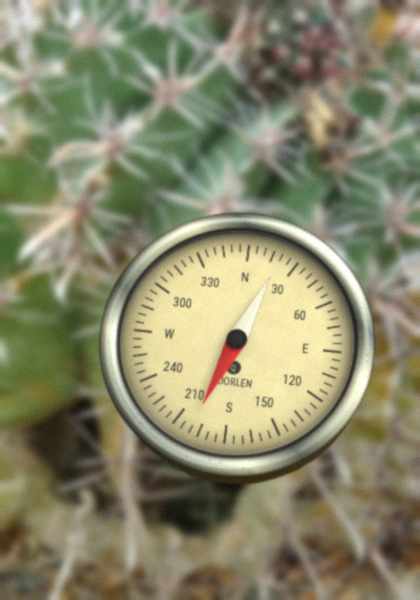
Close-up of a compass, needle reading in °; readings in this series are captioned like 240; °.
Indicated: 200; °
